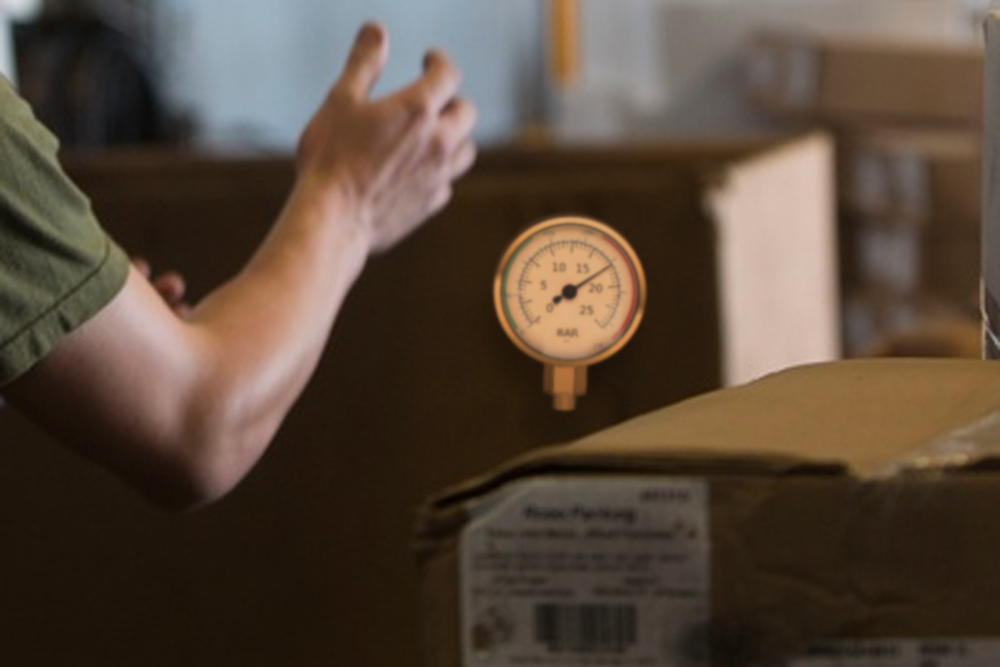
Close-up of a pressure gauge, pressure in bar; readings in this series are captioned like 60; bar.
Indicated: 17.5; bar
